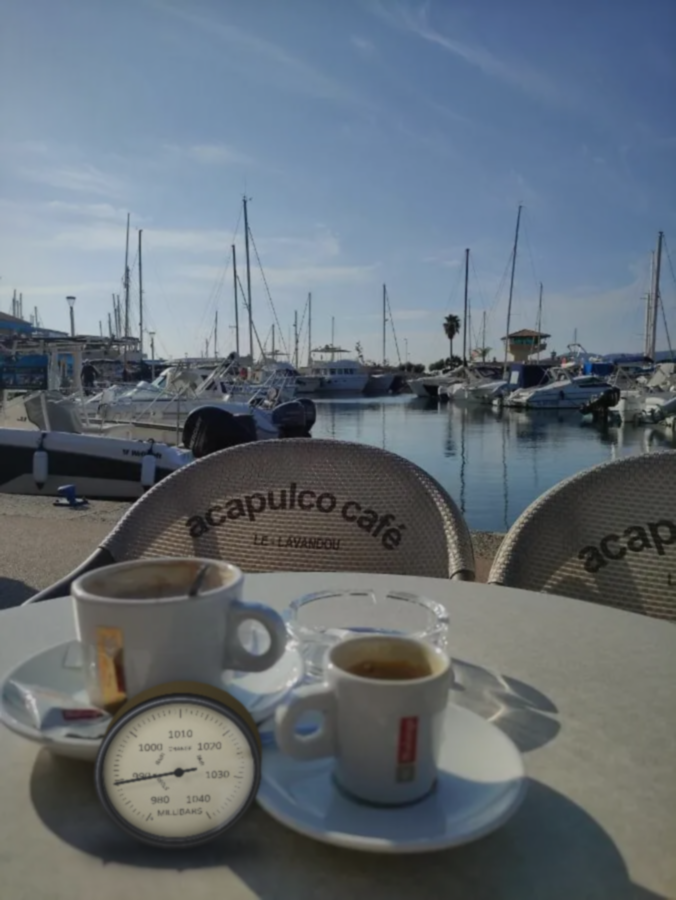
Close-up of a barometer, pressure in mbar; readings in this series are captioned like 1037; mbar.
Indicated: 990; mbar
